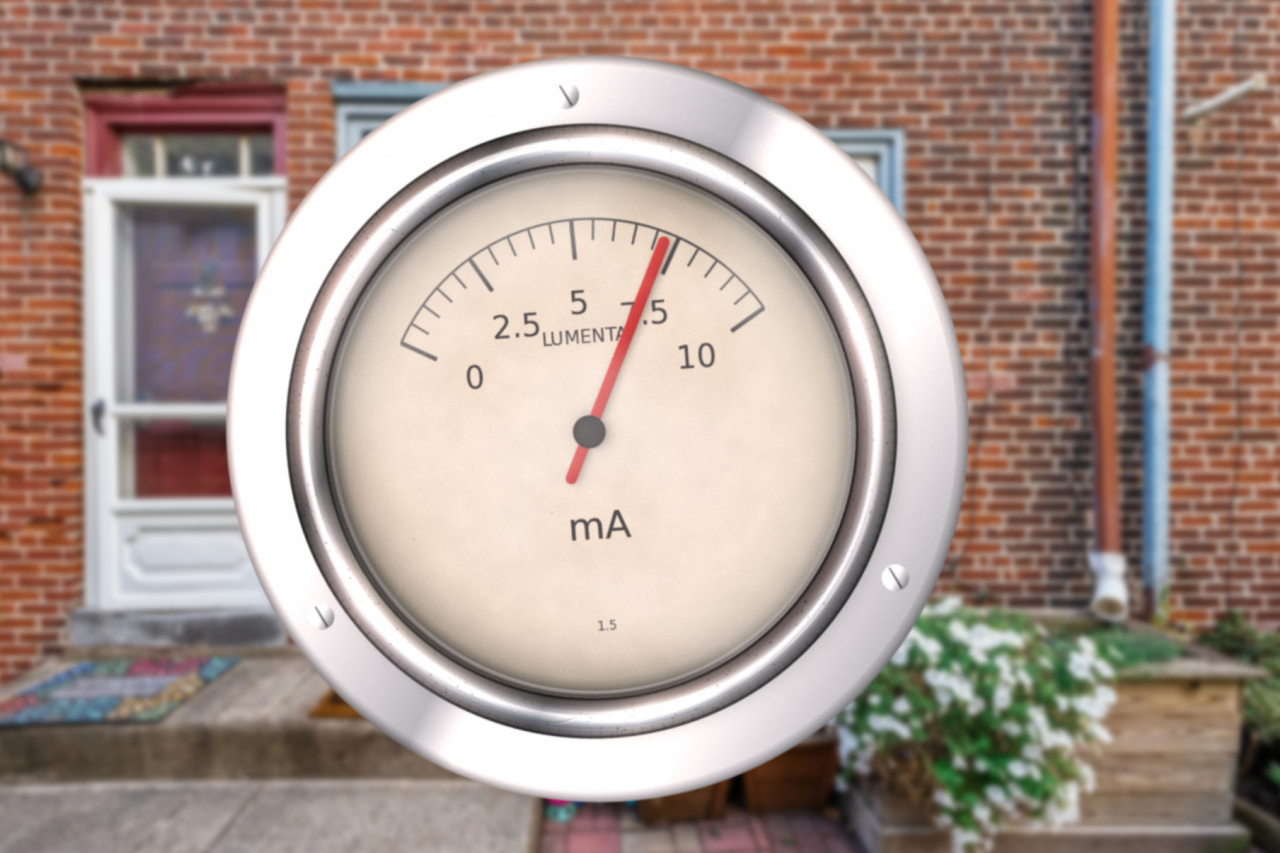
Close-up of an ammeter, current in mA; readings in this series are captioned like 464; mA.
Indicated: 7.25; mA
